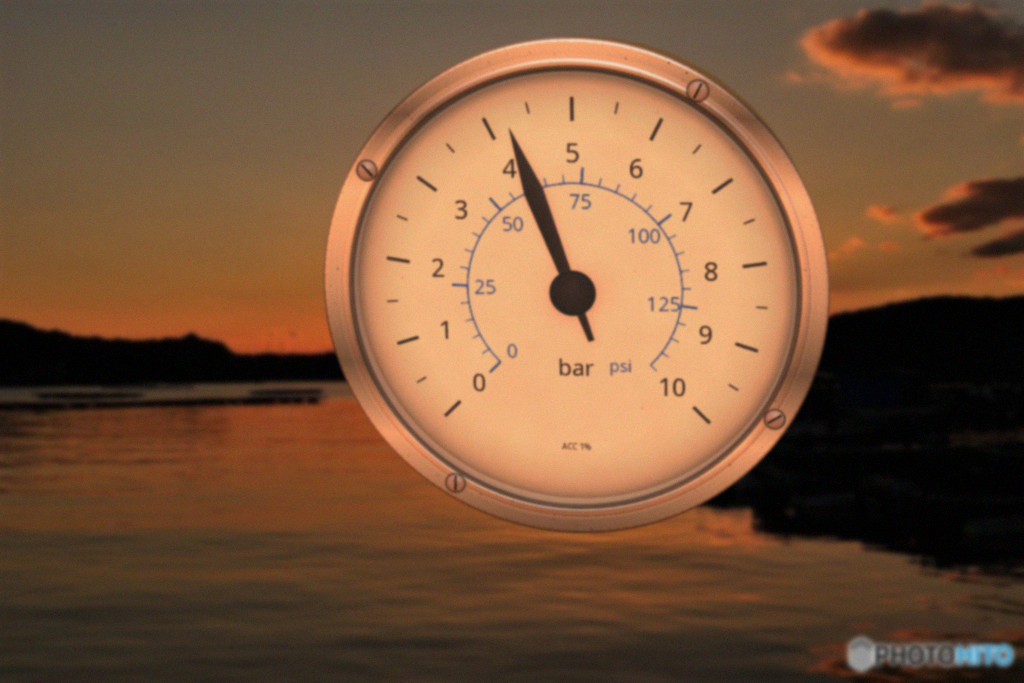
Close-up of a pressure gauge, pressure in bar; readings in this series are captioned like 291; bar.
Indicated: 4.25; bar
